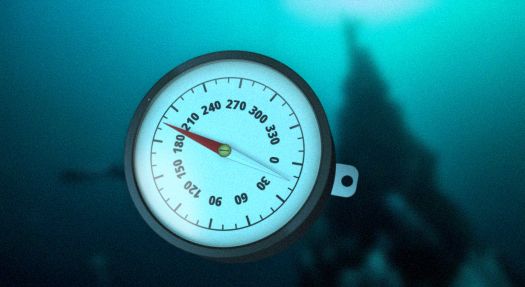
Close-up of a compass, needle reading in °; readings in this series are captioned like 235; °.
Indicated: 195; °
